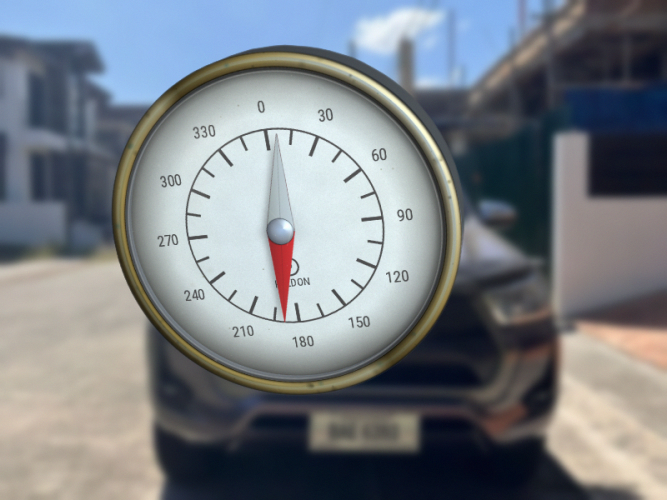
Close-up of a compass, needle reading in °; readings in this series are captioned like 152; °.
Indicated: 187.5; °
